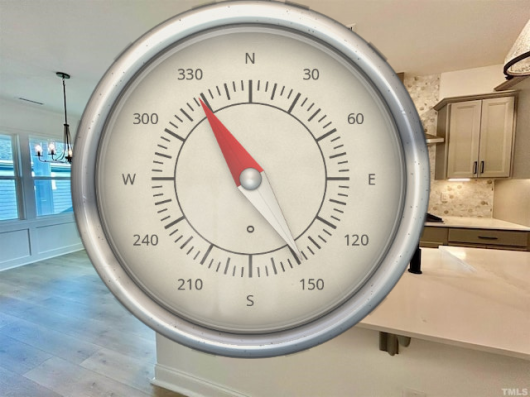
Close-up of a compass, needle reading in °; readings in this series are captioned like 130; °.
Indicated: 327.5; °
